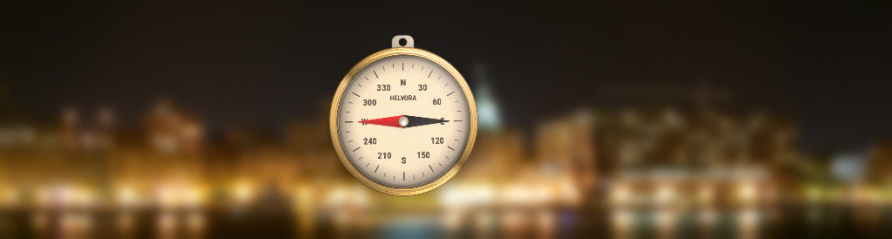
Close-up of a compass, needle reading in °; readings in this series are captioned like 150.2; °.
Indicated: 270; °
